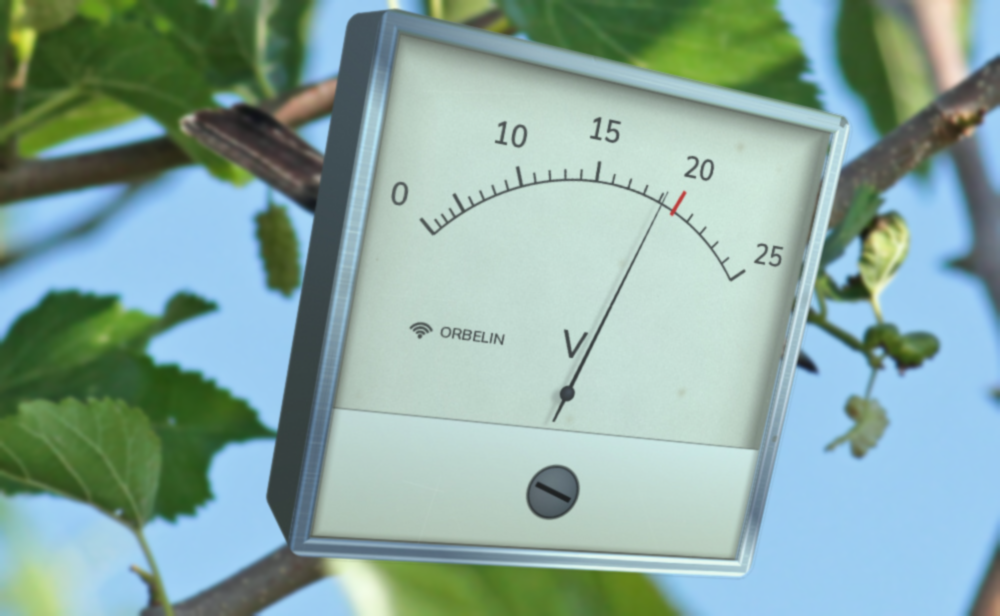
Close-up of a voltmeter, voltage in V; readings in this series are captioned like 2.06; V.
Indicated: 19; V
